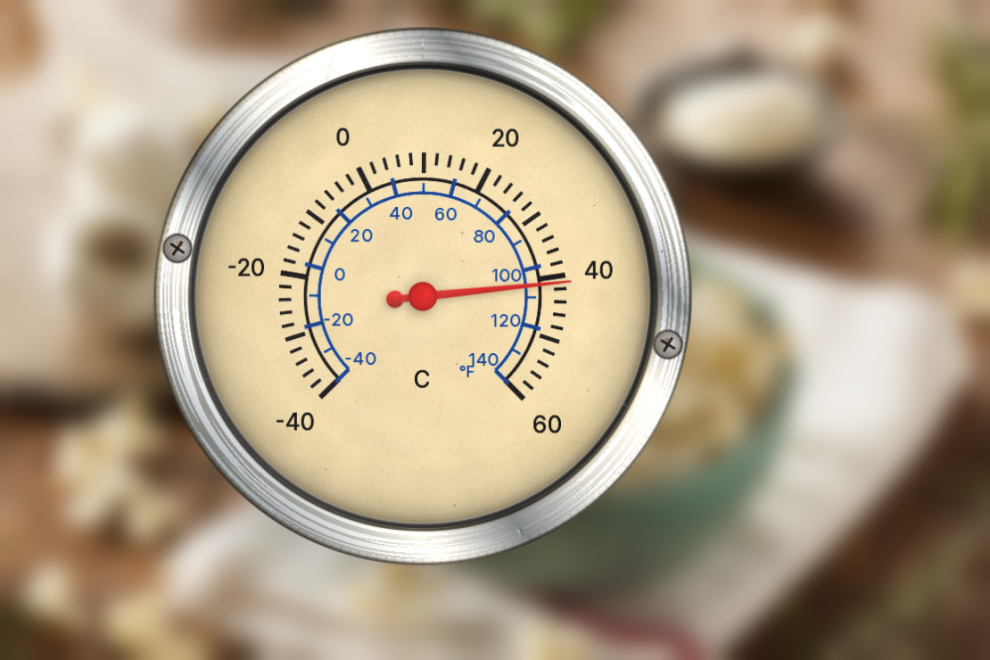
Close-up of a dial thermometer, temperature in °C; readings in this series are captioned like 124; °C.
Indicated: 41; °C
